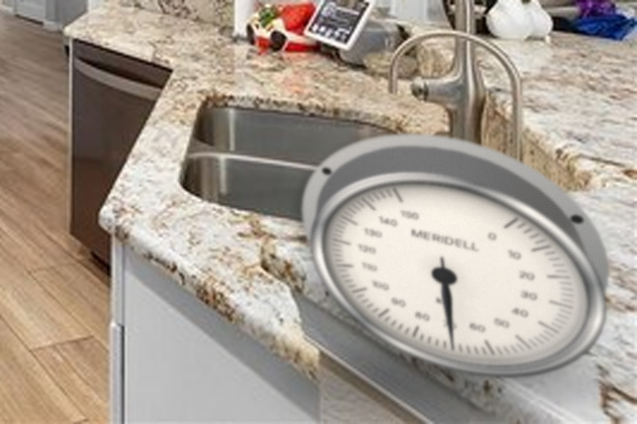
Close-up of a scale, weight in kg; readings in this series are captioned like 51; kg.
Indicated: 70; kg
